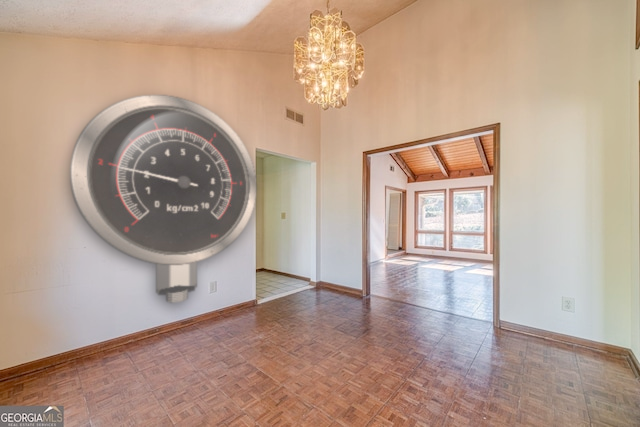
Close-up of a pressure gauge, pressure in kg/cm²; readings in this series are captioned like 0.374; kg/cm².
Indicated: 2; kg/cm²
